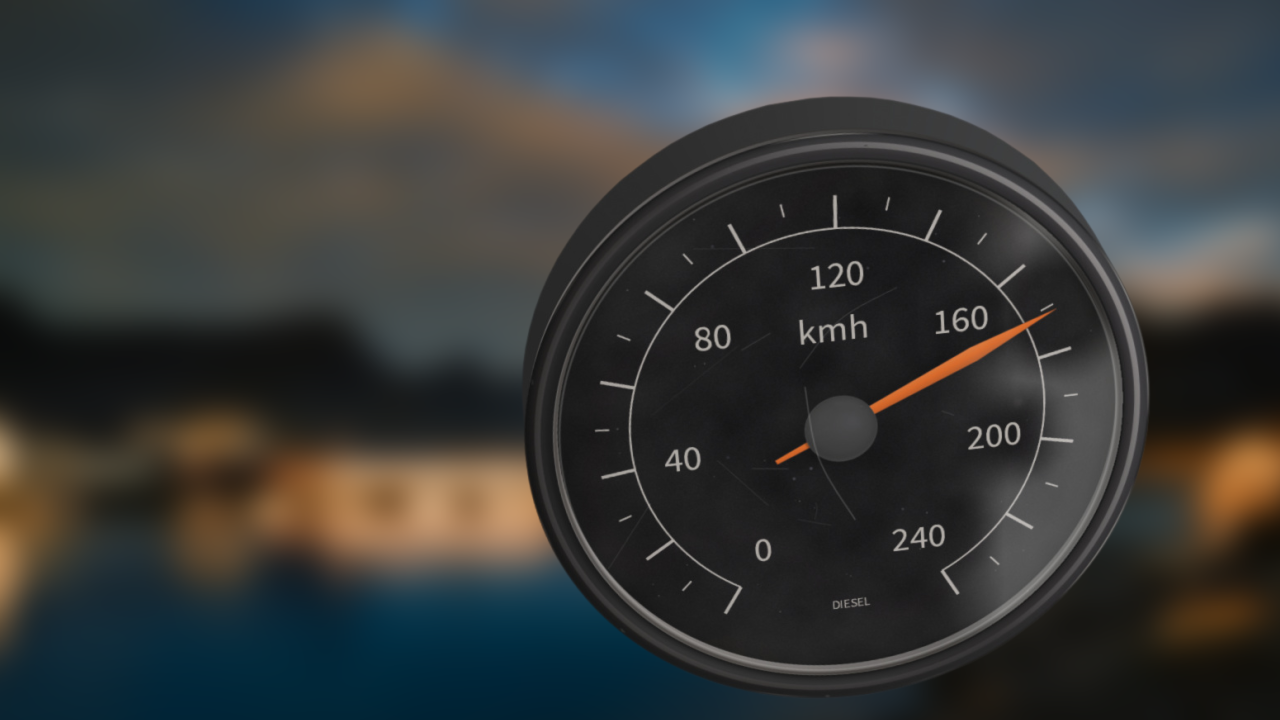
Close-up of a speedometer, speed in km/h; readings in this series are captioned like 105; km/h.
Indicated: 170; km/h
